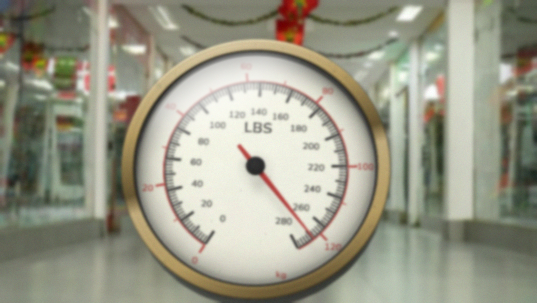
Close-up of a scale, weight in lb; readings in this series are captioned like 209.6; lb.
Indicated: 270; lb
